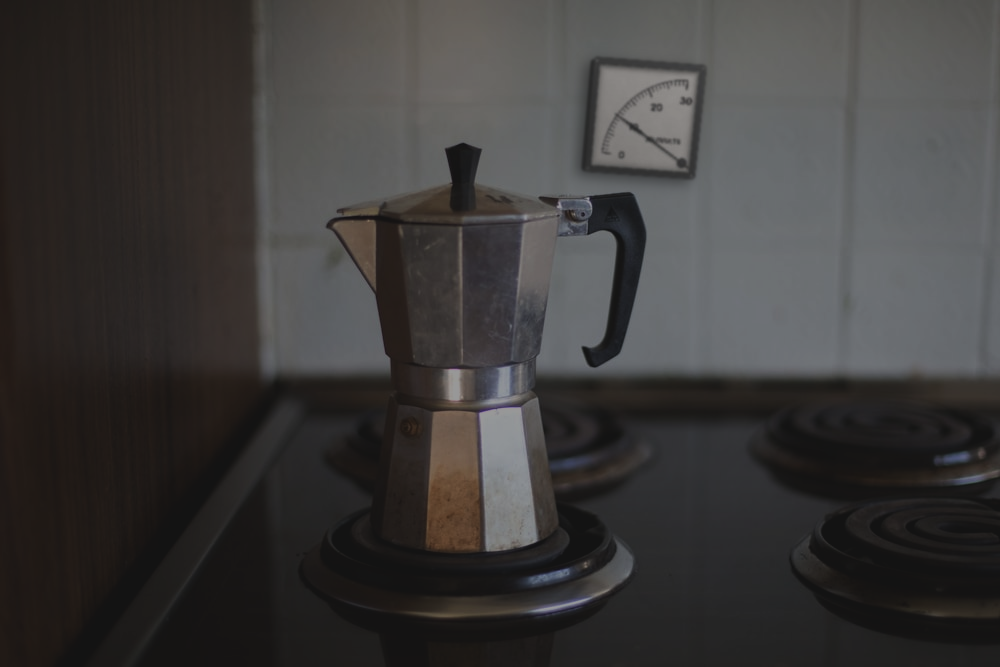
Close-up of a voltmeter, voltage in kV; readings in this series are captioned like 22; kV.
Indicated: 10; kV
